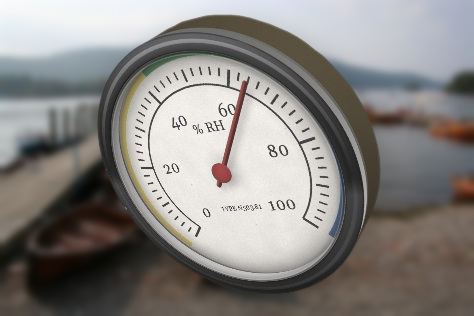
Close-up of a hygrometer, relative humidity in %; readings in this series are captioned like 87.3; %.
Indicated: 64; %
